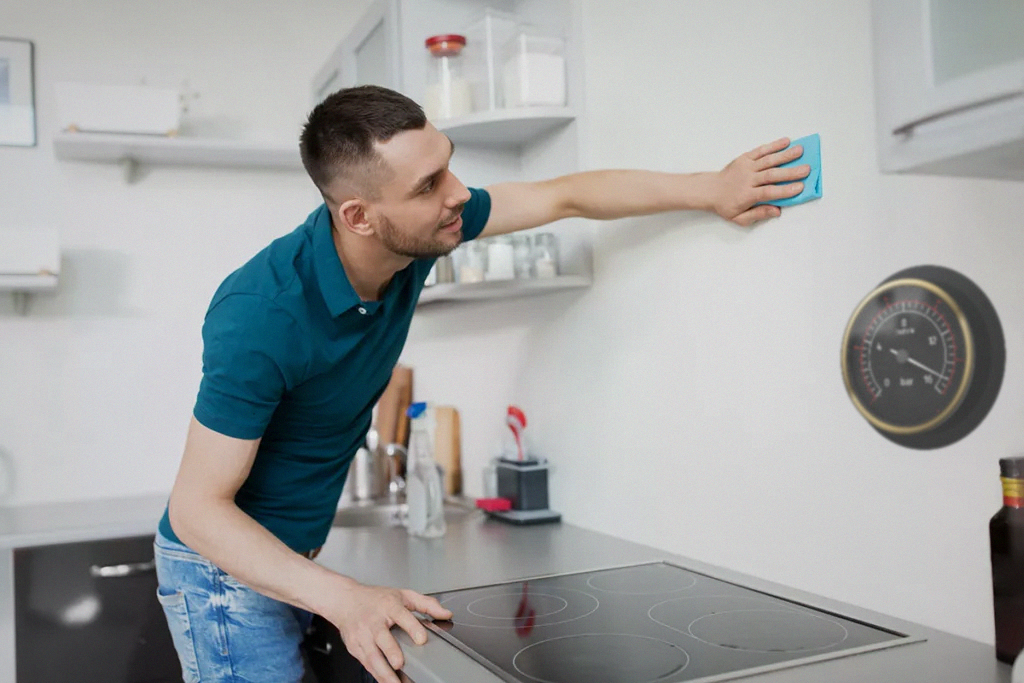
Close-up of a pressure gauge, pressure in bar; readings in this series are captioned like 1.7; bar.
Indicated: 15; bar
